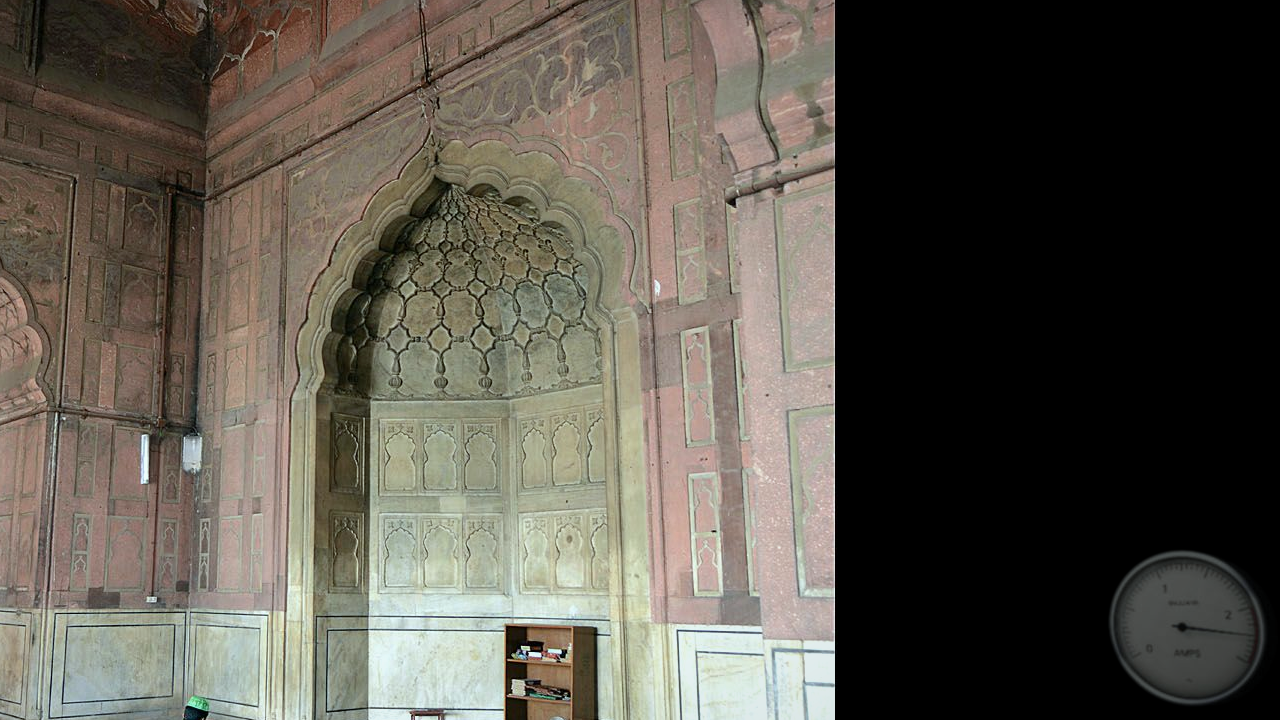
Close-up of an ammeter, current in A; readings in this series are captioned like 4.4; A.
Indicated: 2.25; A
